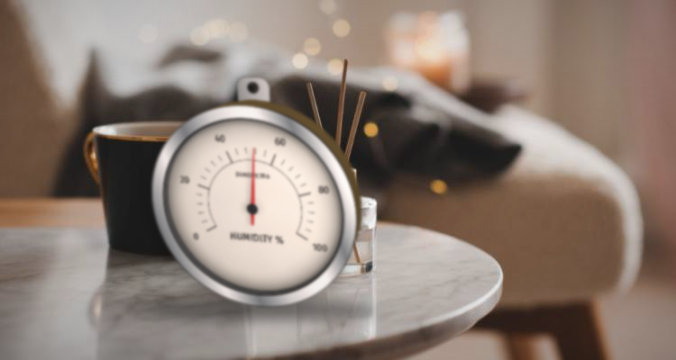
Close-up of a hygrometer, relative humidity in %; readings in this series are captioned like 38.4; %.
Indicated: 52; %
